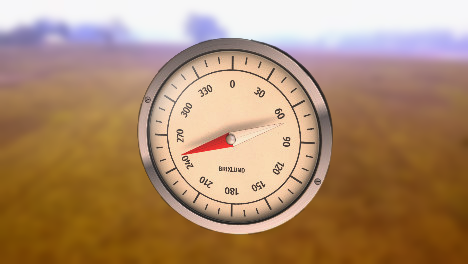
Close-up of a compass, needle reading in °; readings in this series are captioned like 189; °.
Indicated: 250; °
